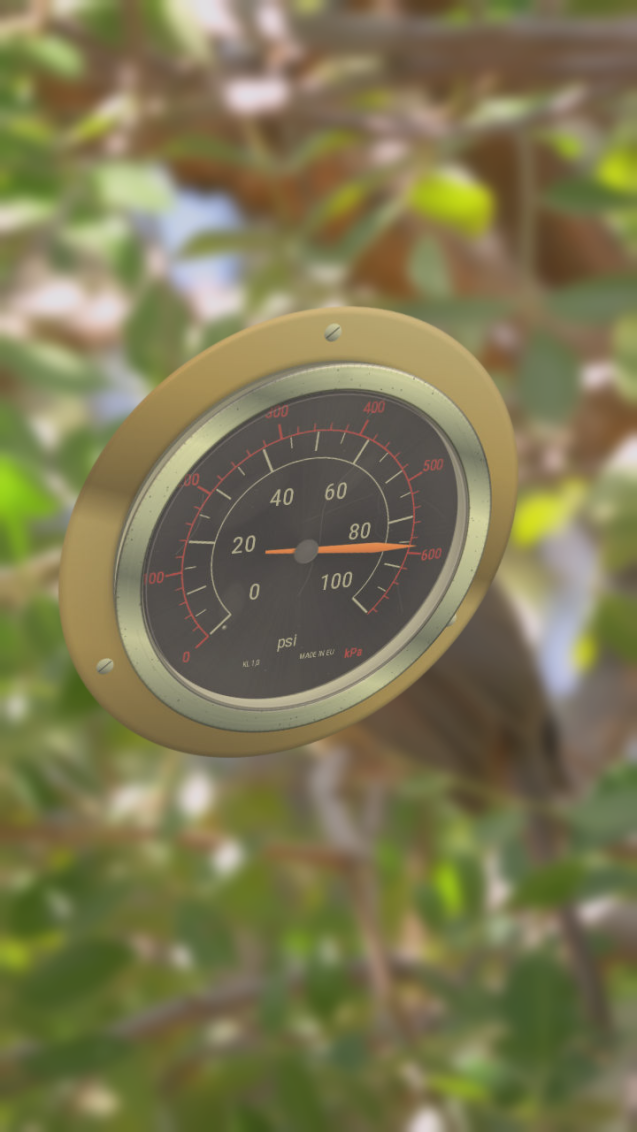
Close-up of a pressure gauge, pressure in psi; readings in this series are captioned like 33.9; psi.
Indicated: 85; psi
